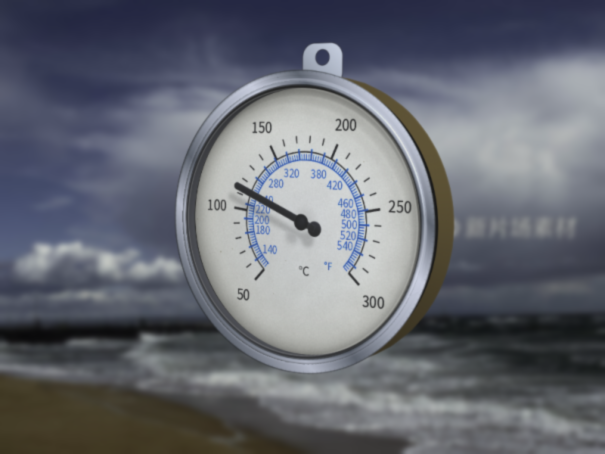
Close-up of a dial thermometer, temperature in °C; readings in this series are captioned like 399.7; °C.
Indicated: 115; °C
